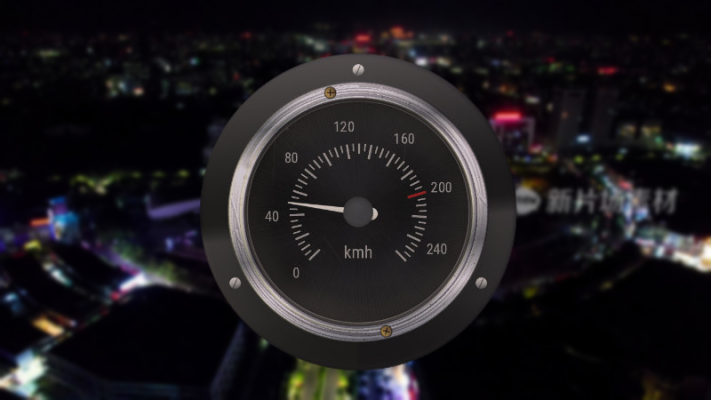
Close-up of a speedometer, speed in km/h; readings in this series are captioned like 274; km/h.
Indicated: 50; km/h
